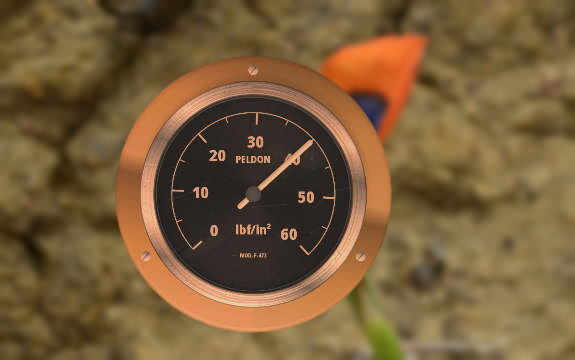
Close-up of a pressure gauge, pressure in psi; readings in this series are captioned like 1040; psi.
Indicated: 40; psi
